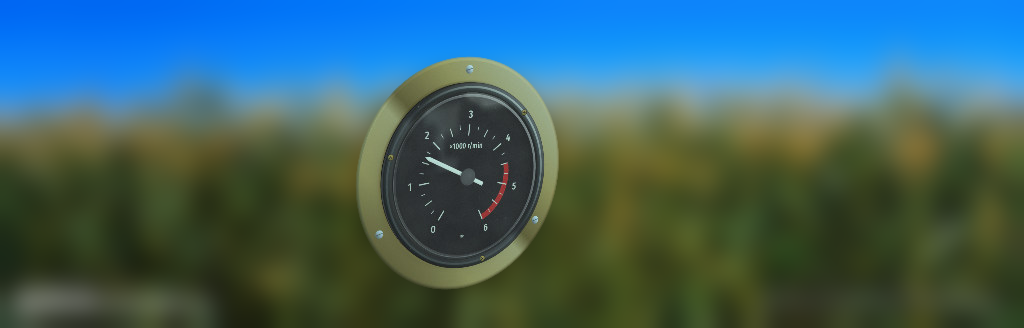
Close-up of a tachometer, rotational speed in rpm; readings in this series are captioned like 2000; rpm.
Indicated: 1625; rpm
